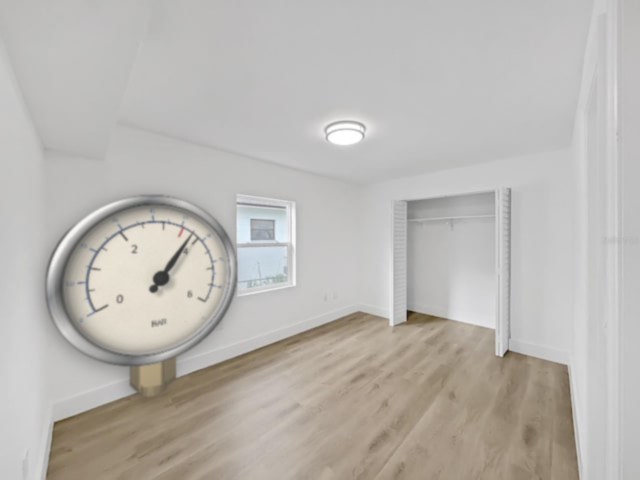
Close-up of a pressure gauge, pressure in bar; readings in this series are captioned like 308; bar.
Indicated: 3.75; bar
